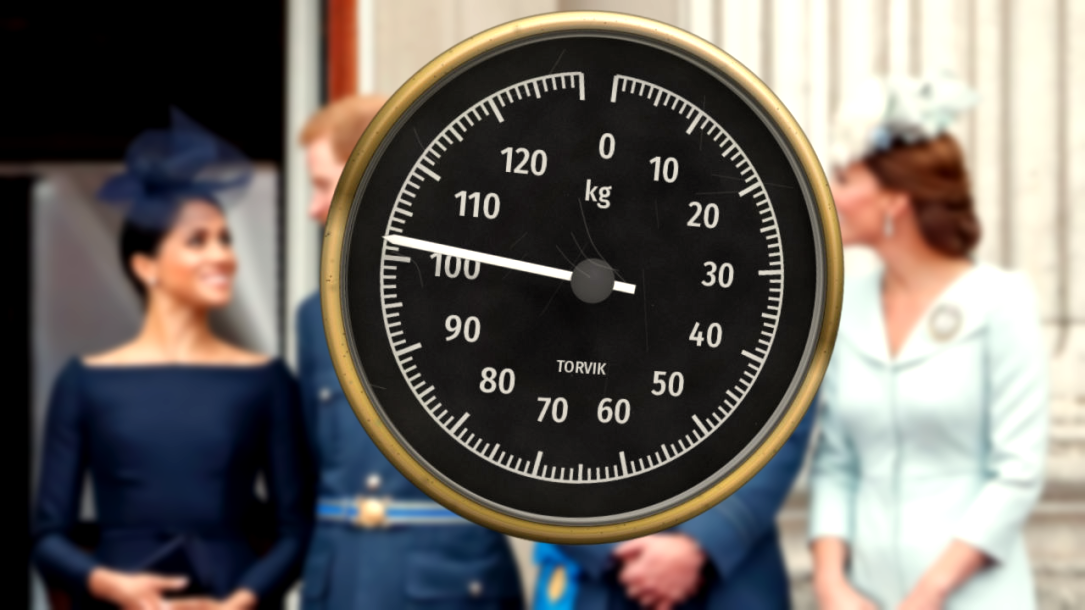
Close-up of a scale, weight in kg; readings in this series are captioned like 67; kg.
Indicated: 102; kg
